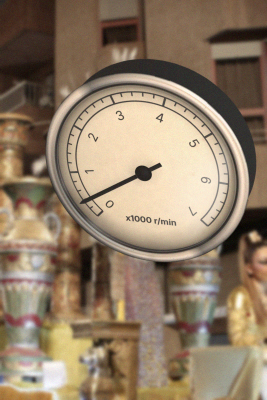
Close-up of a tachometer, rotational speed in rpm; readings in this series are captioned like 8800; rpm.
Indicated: 400; rpm
